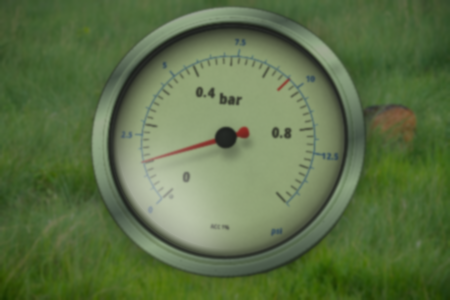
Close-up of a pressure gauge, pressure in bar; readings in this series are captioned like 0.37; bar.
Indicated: 0.1; bar
